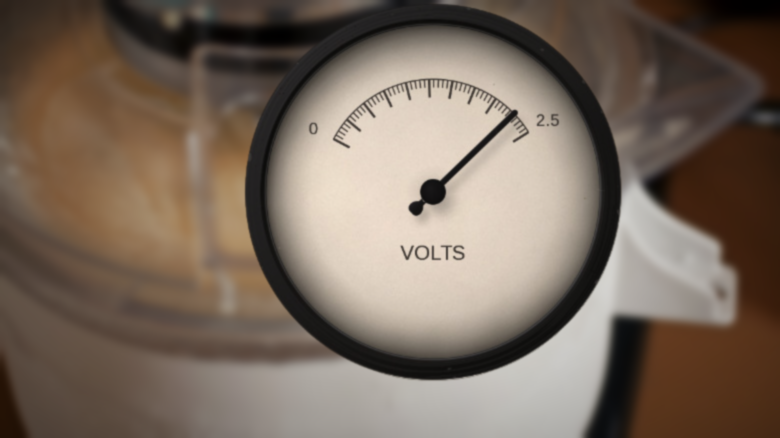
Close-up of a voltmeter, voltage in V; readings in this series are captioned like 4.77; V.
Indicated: 2.25; V
